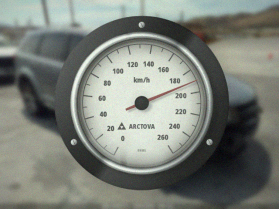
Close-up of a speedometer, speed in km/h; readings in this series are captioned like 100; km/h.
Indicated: 190; km/h
